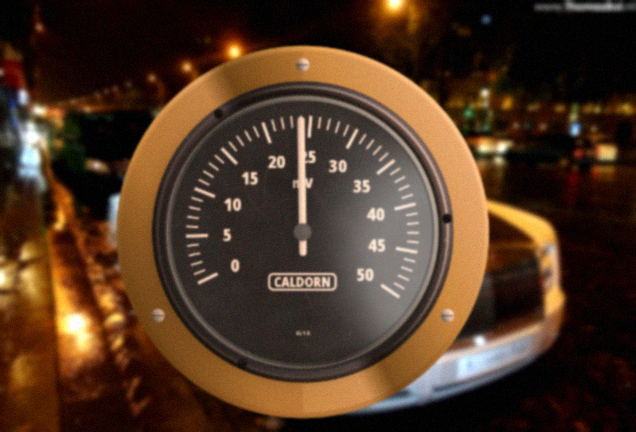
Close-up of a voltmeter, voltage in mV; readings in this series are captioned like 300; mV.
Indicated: 24; mV
